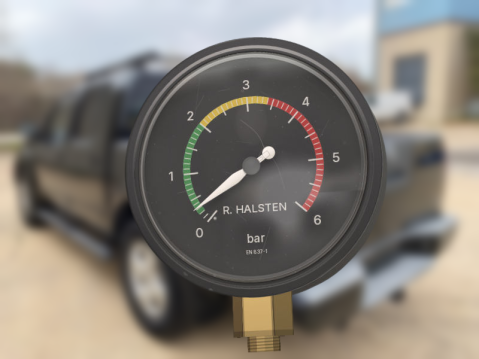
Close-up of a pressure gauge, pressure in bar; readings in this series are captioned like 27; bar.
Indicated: 0.3; bar
